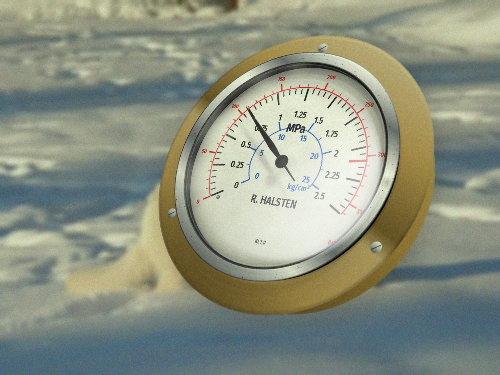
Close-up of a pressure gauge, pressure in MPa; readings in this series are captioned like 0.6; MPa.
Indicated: 0.75; MPa
